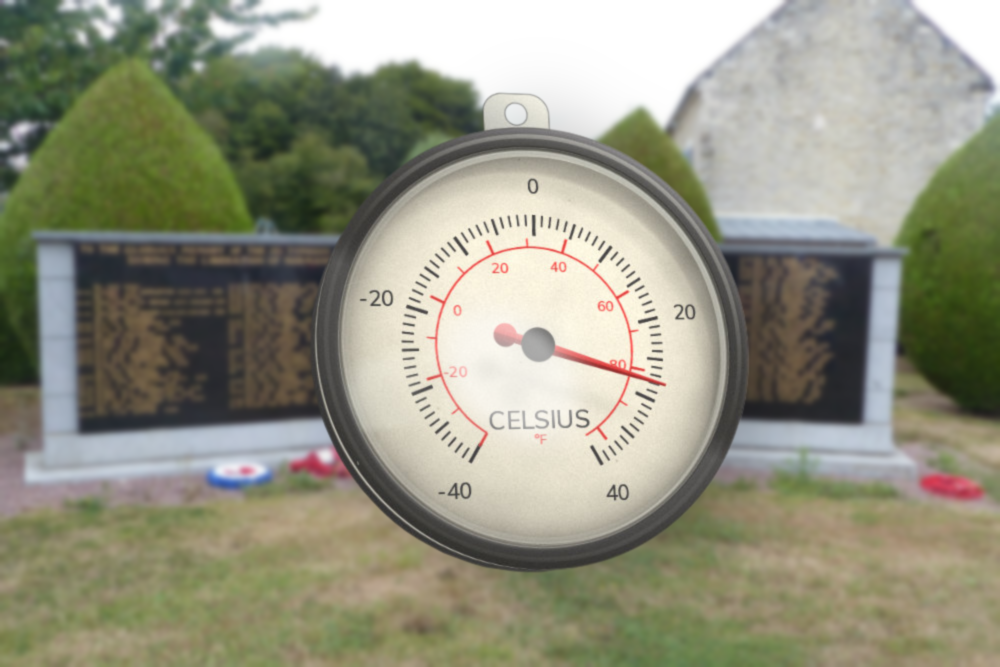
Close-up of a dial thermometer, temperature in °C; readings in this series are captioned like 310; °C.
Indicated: 28; °C
